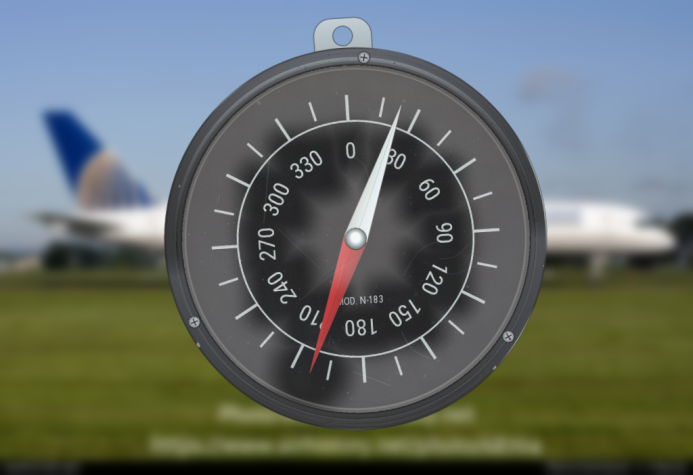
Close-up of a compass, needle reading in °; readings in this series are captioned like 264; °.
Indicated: 202.5; °
